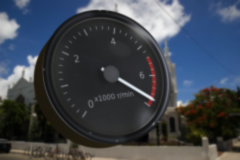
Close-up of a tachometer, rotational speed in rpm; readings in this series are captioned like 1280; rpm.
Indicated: 6800; rpm
